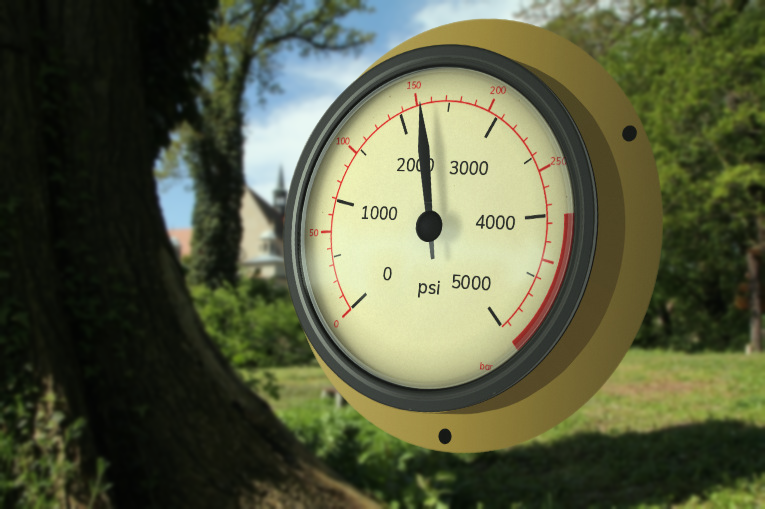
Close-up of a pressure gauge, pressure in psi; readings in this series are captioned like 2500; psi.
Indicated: 2250; psi
